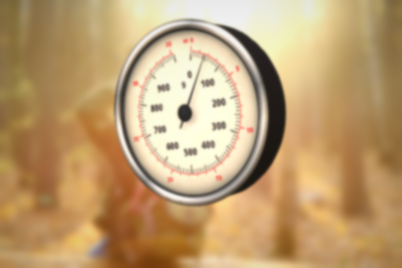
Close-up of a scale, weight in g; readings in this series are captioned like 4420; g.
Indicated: 50; g
